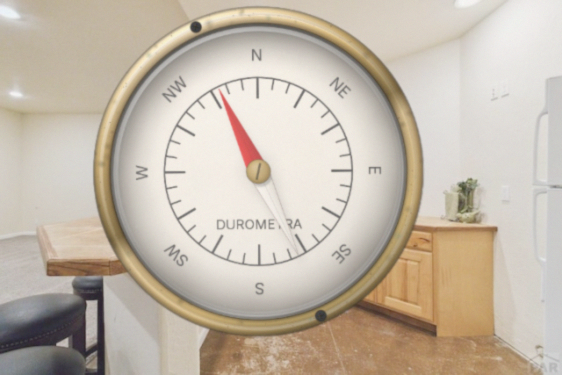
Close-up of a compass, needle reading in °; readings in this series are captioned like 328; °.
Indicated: 335; °
